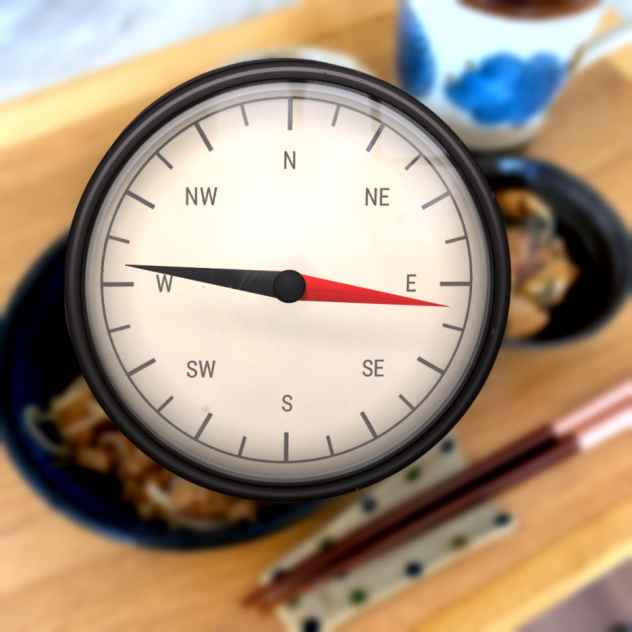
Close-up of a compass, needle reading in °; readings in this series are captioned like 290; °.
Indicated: 97.5; °
